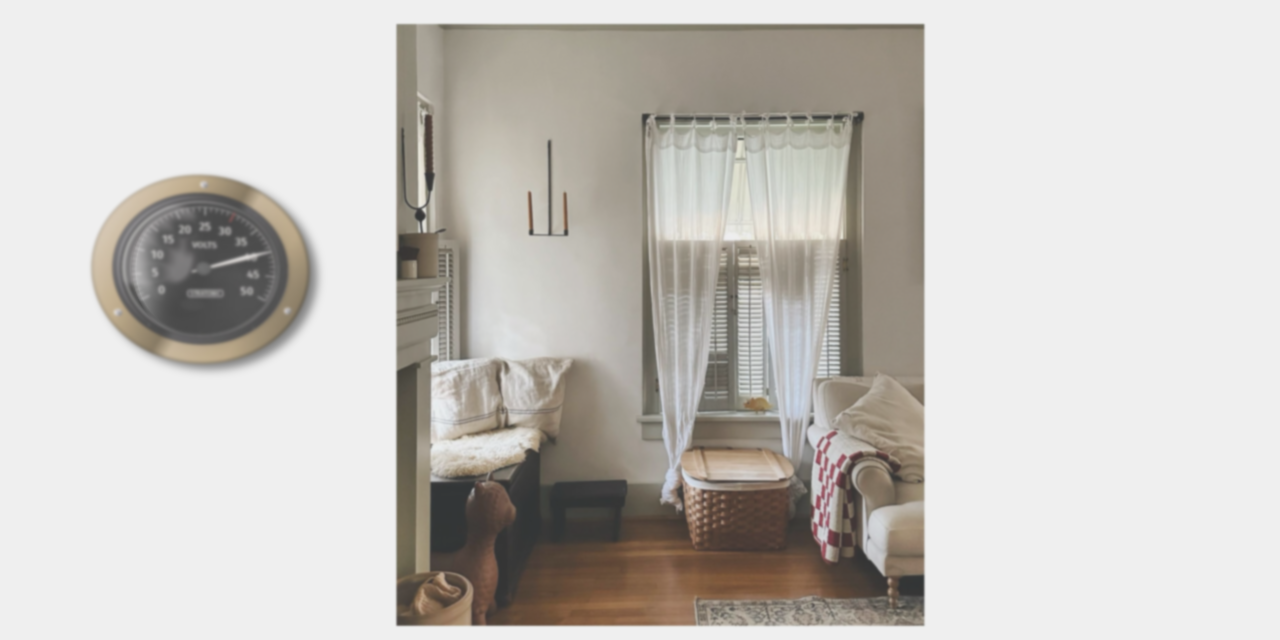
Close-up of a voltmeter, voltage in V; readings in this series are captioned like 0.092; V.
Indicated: 40; V
